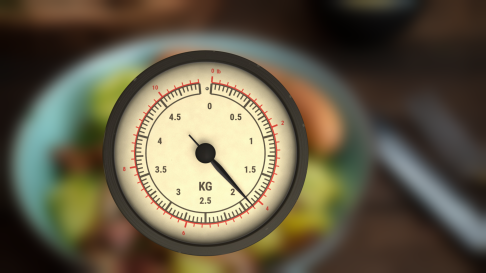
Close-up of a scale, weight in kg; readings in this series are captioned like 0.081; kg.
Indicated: 1.9; kg
